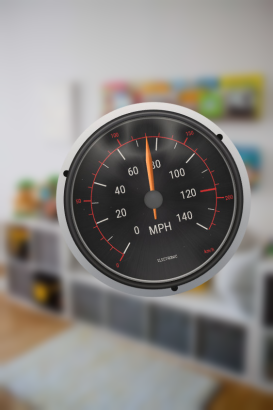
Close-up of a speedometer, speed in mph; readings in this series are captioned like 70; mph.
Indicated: 75; mph
